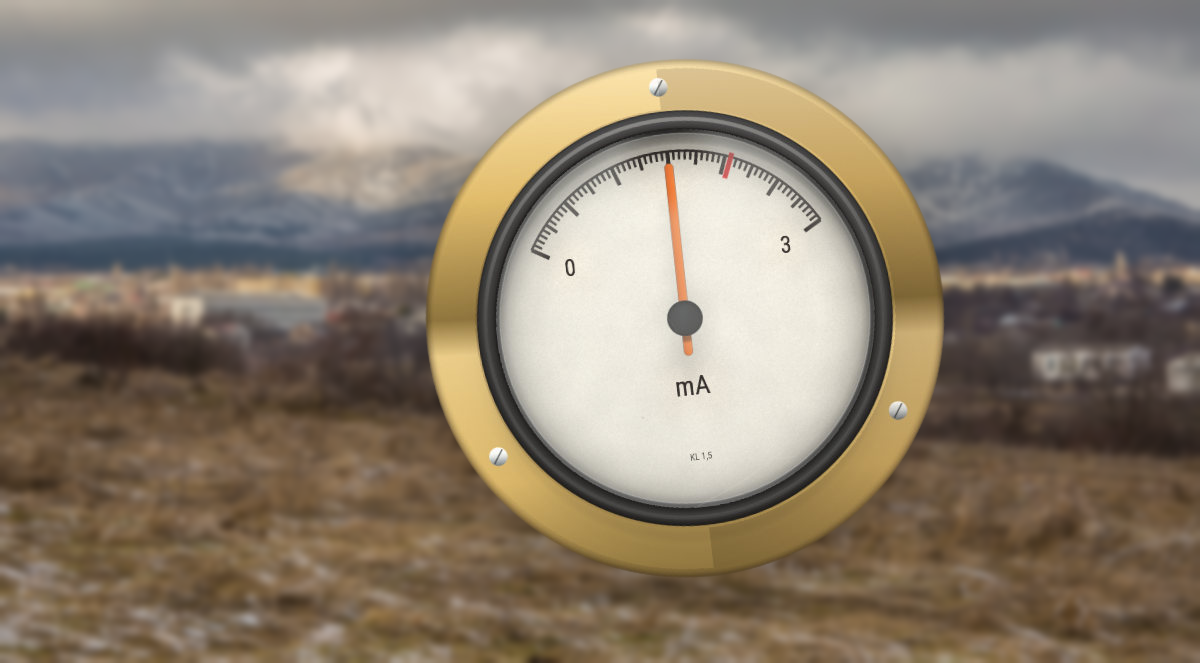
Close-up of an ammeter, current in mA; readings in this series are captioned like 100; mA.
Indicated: 1.5; mA
